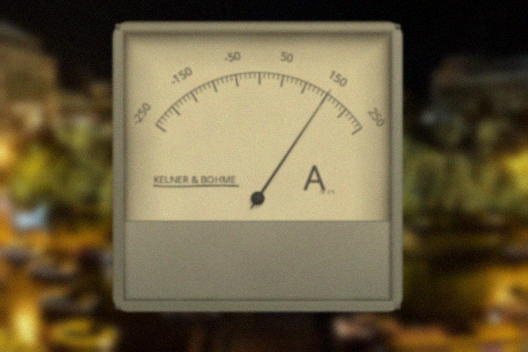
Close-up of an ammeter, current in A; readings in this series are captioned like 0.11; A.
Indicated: 150; A
